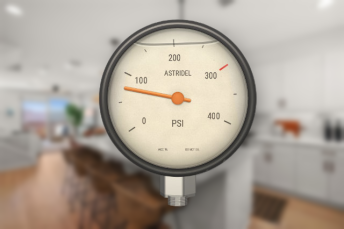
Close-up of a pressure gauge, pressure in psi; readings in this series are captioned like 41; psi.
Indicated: 75; psi
